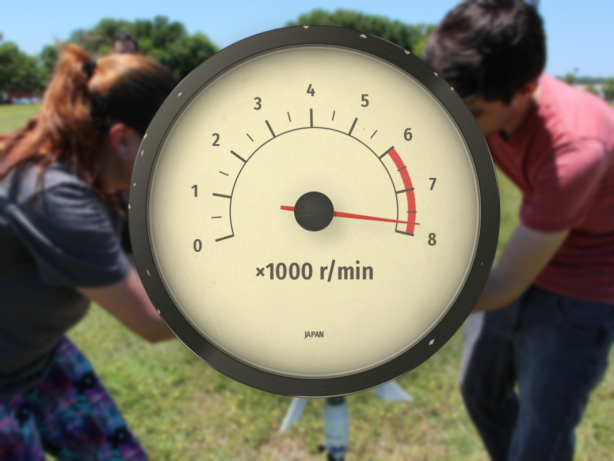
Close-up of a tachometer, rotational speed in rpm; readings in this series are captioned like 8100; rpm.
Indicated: 7750; rpm
